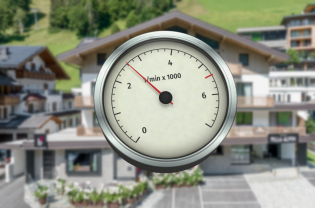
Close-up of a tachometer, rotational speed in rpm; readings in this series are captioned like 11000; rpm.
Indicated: 2600; rpm
